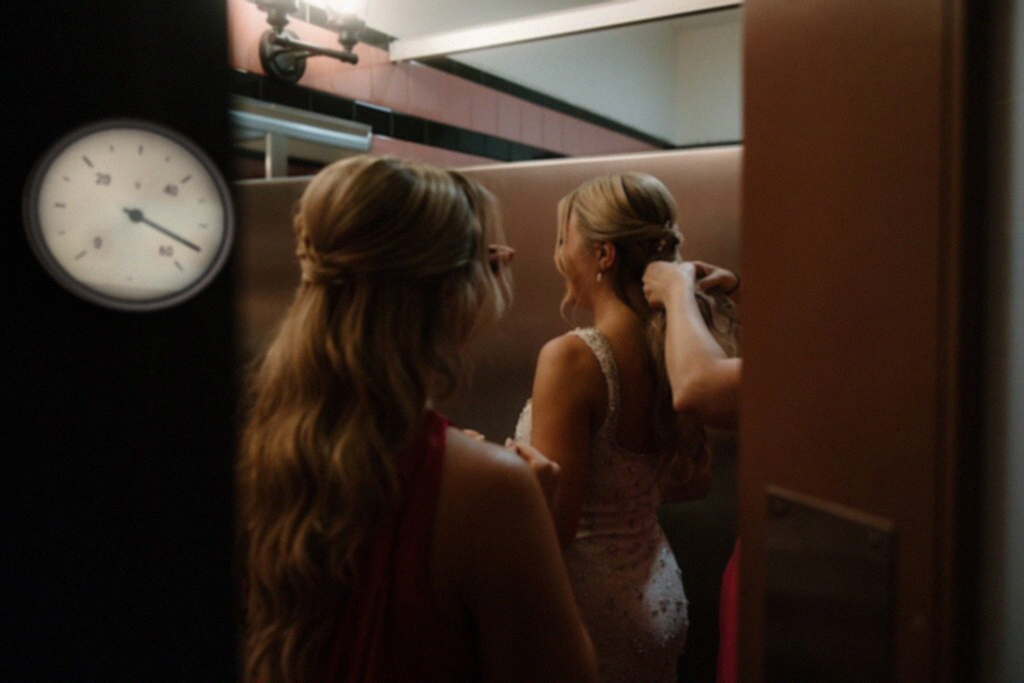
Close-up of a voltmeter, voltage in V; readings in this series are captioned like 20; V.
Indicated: 55; V
